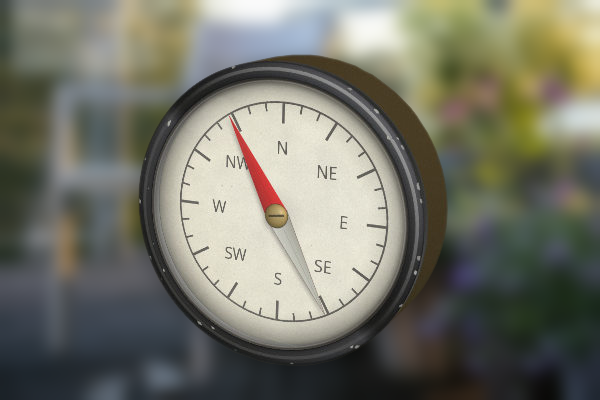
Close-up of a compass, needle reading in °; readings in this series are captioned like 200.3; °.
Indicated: 330; °
